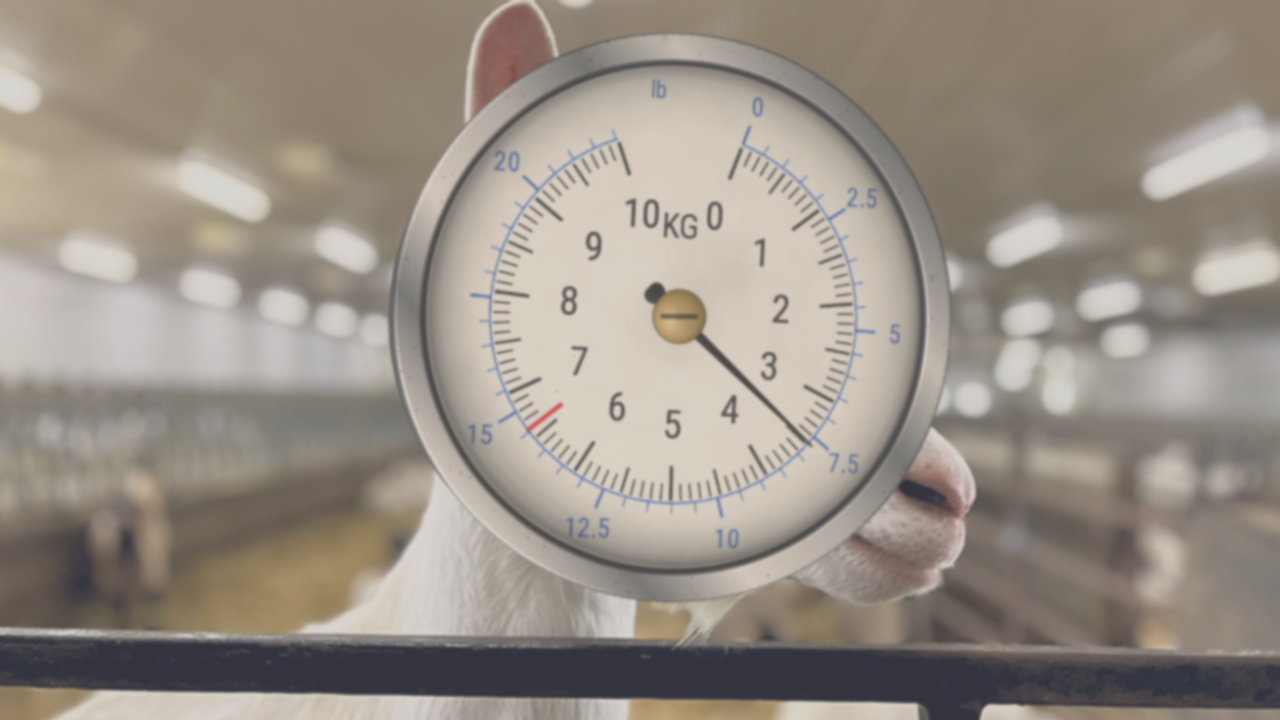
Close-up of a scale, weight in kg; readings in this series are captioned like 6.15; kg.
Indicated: 3.5; kg
